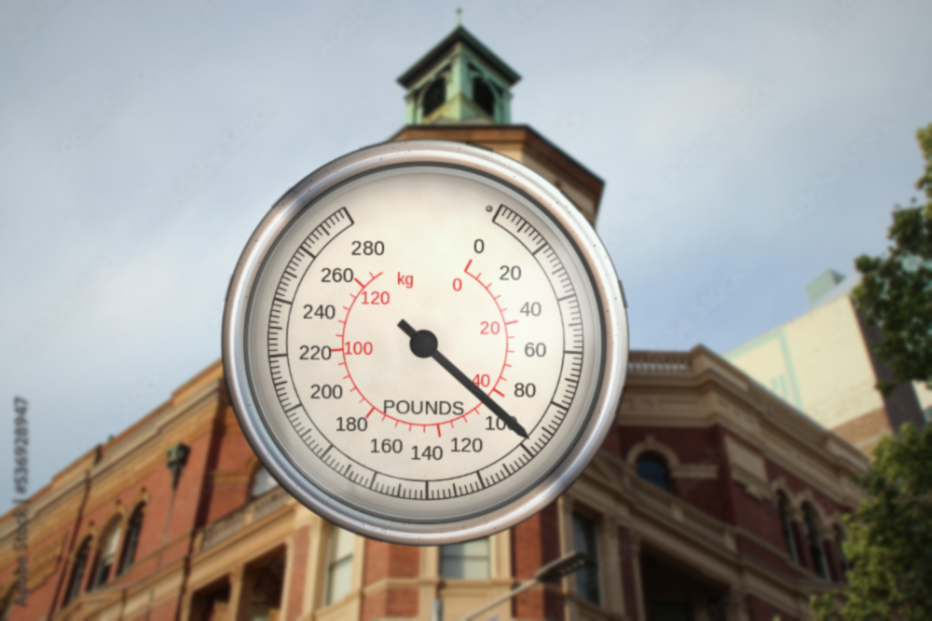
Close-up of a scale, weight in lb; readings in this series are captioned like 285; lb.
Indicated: 96; lb
